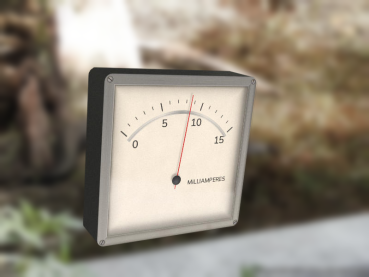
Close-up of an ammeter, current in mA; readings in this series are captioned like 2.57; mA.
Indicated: 8.5; mA
